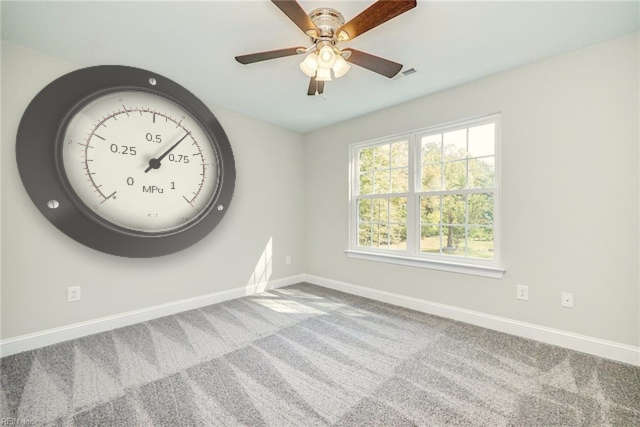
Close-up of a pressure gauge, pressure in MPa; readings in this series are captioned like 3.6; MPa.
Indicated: 0.65; MPa
